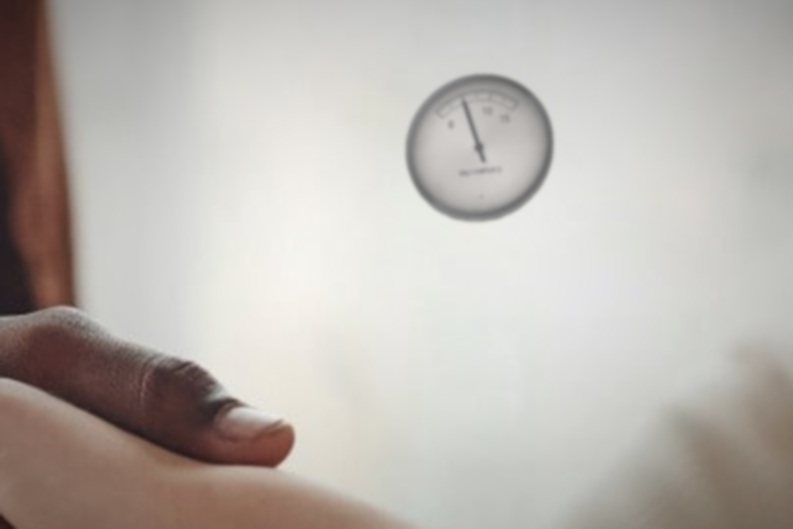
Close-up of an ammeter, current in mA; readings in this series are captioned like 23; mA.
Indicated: 5; mA
